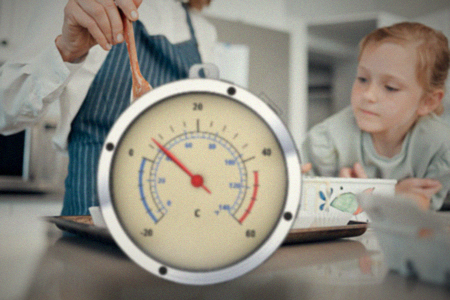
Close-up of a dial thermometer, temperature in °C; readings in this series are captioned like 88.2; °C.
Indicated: 6; °C
